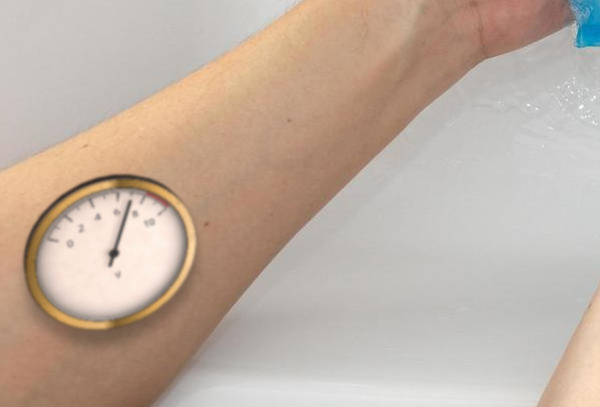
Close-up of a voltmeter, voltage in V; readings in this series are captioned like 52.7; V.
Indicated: 7; V
